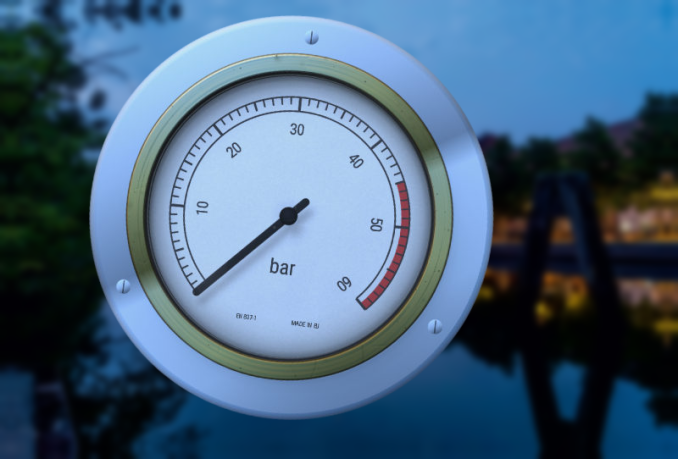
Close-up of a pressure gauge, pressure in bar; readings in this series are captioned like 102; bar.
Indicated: 0; bar
